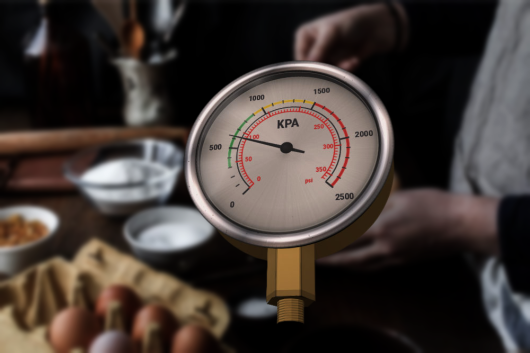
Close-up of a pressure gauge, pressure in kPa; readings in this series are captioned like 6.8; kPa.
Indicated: 600; kPa
